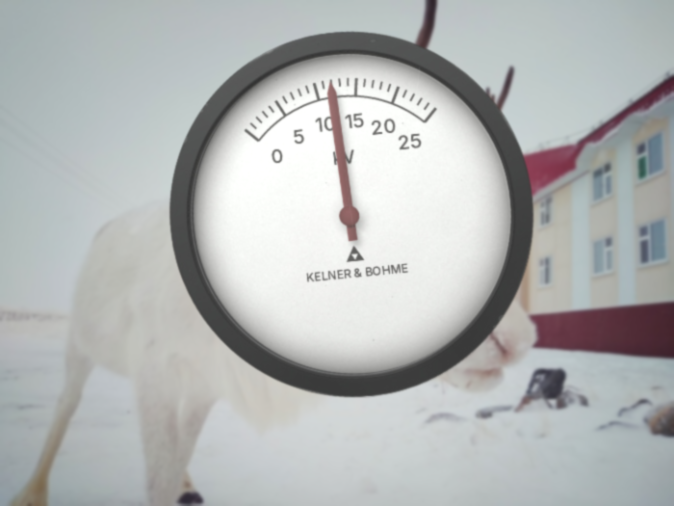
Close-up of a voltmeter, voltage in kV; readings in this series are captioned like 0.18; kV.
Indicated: 12; kV
